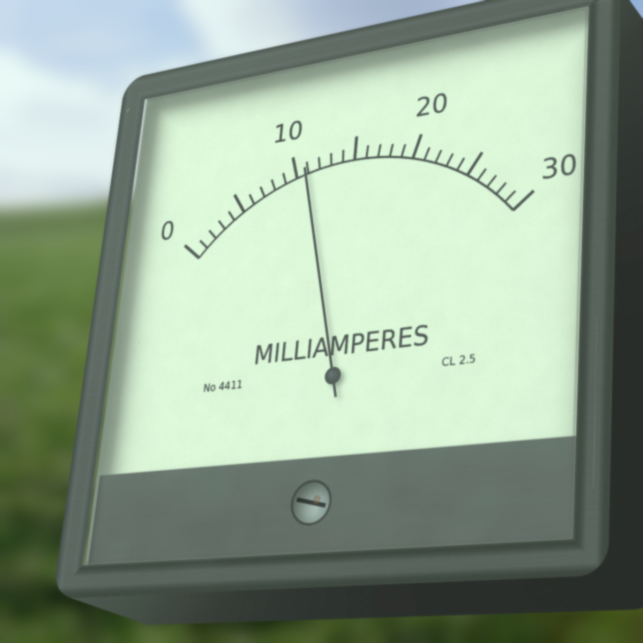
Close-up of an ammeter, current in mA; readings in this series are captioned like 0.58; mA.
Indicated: 11; mA
